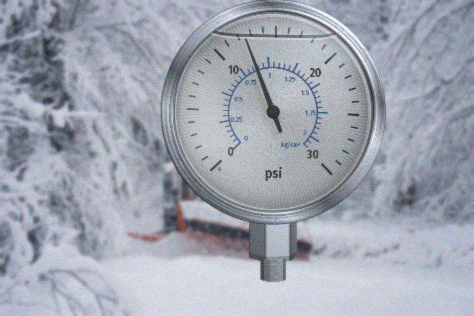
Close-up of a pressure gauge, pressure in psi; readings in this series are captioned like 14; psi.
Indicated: 12.5; psi
